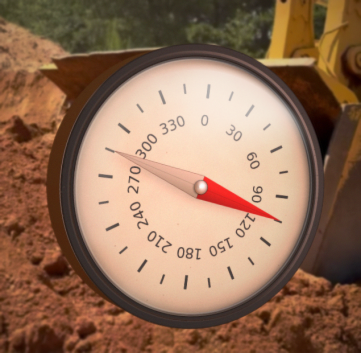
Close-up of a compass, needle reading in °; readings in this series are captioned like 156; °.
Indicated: 105; °
